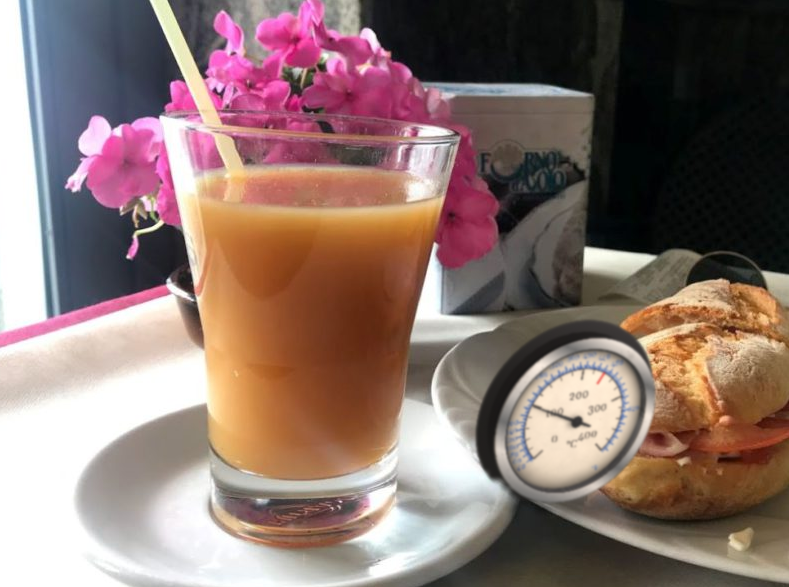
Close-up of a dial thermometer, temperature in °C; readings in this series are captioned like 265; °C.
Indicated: 100; °C
